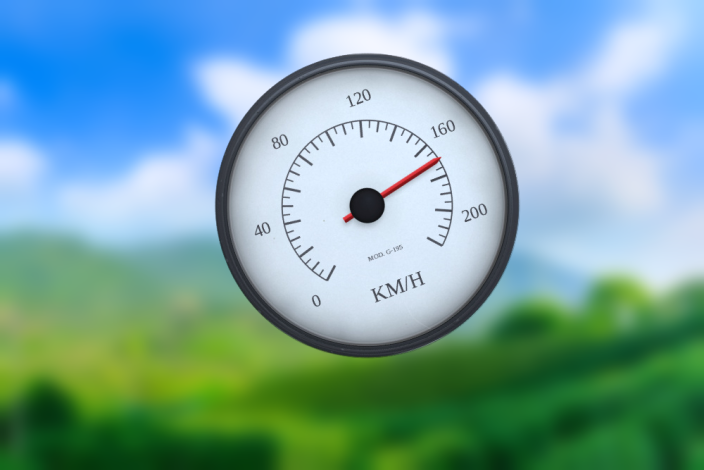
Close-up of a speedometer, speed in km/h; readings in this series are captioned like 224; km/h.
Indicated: 170; km/h
